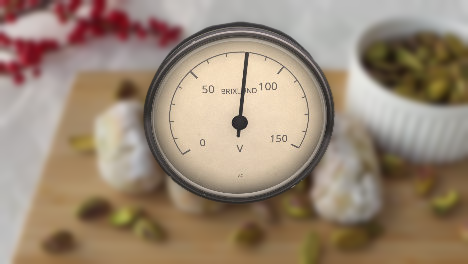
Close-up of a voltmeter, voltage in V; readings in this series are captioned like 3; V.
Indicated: 80; V
